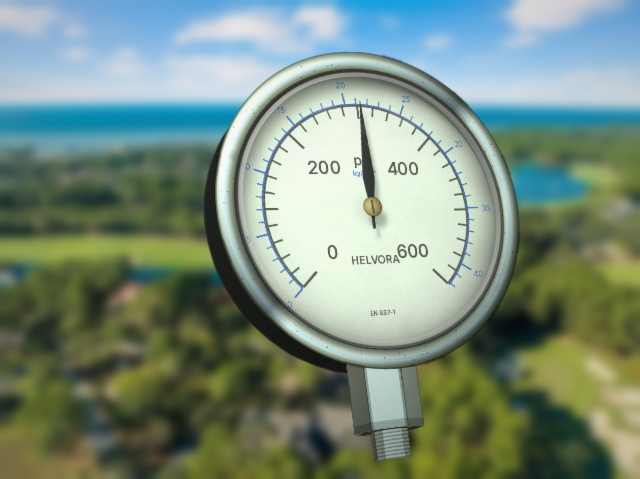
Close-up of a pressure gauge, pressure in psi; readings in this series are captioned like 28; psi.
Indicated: 300; psi
